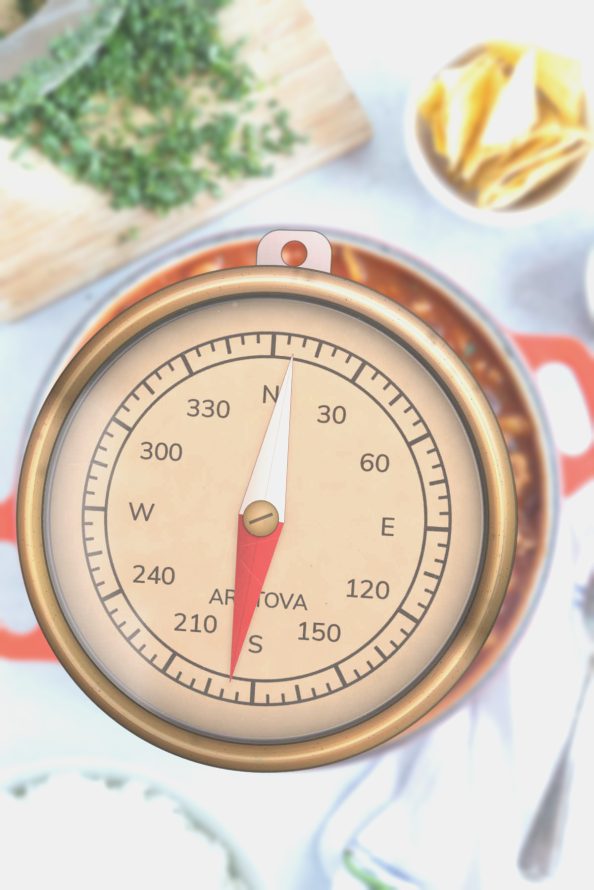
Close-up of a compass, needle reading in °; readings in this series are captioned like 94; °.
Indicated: 187.5; °
